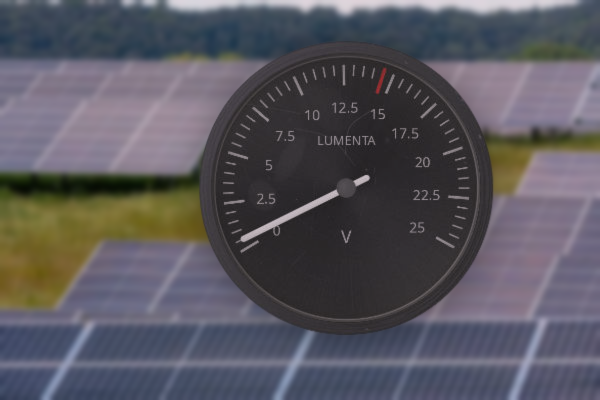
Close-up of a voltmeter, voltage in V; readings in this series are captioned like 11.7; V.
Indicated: 0.5; V
